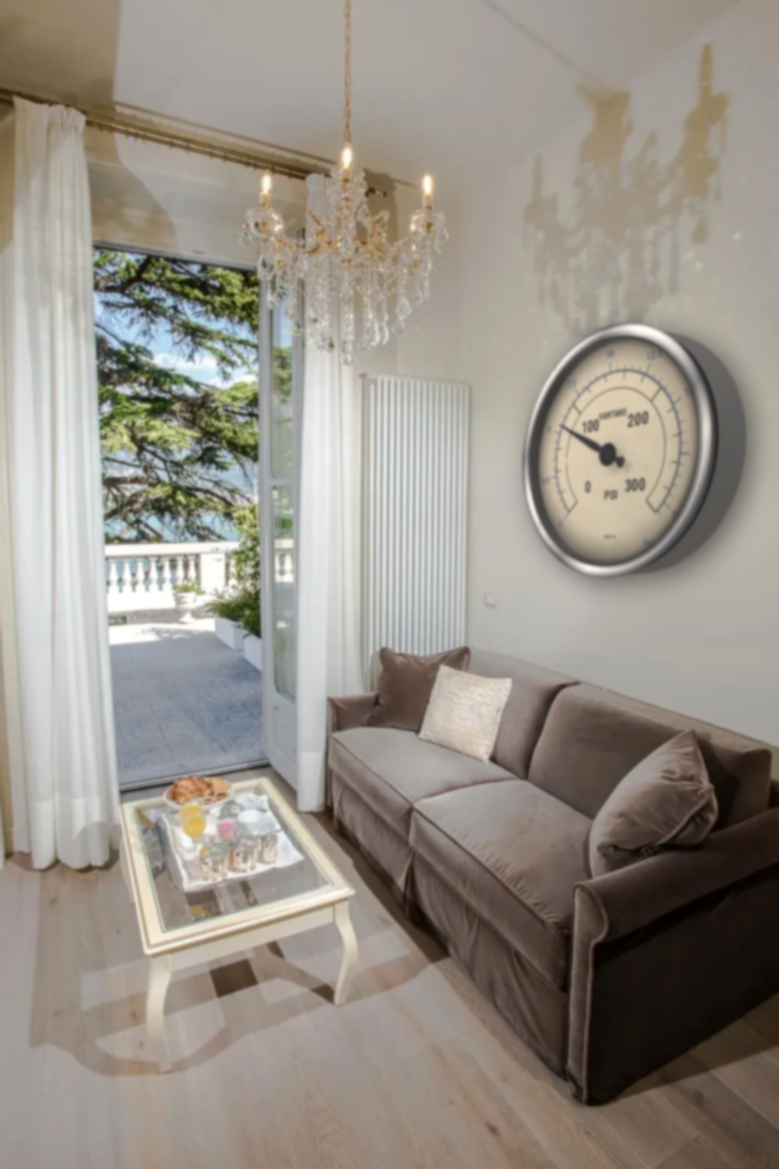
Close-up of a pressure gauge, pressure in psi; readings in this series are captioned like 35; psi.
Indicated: 80; psi
